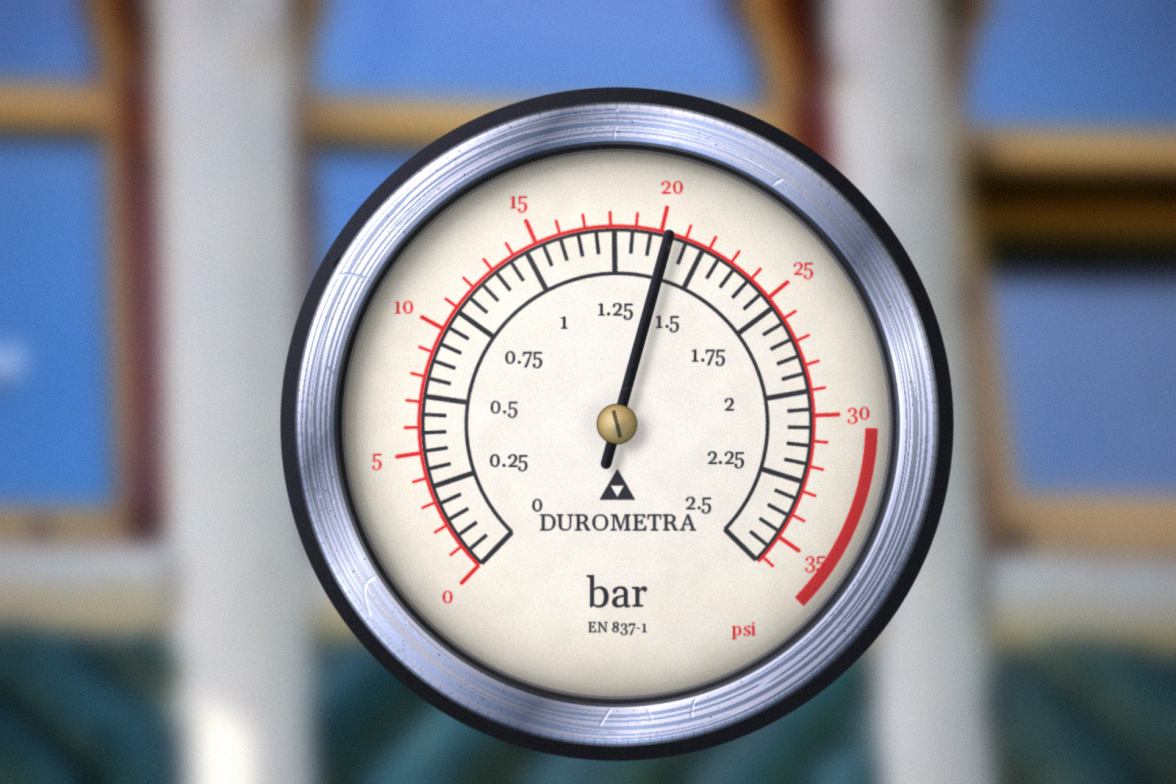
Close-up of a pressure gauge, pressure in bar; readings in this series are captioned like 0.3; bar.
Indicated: 1.4; bar
